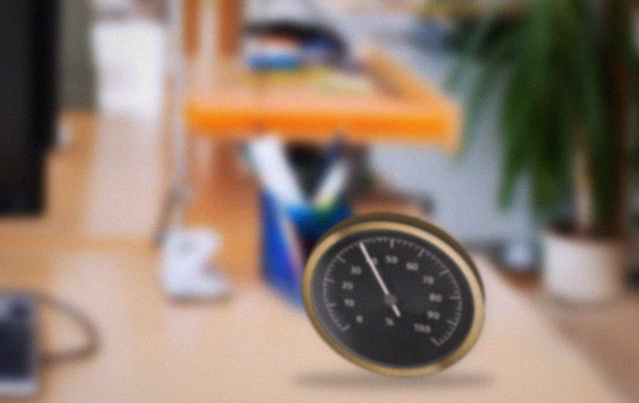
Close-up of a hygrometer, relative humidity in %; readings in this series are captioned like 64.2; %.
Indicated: 40; %
